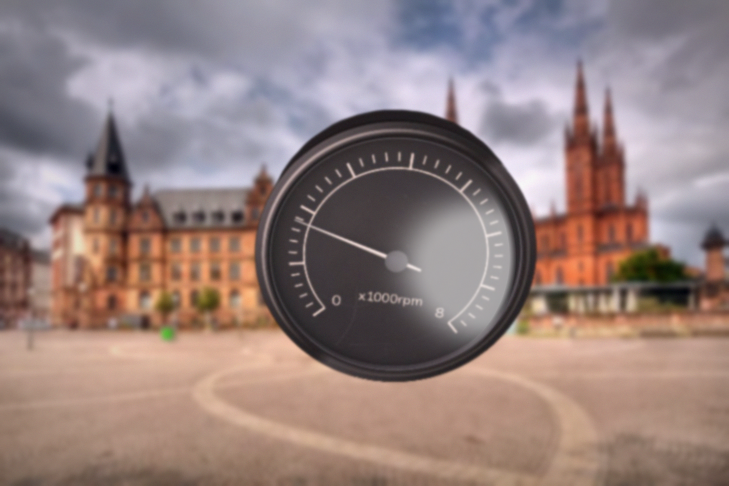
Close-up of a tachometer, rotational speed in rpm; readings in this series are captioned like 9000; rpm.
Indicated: 1800; rpm
